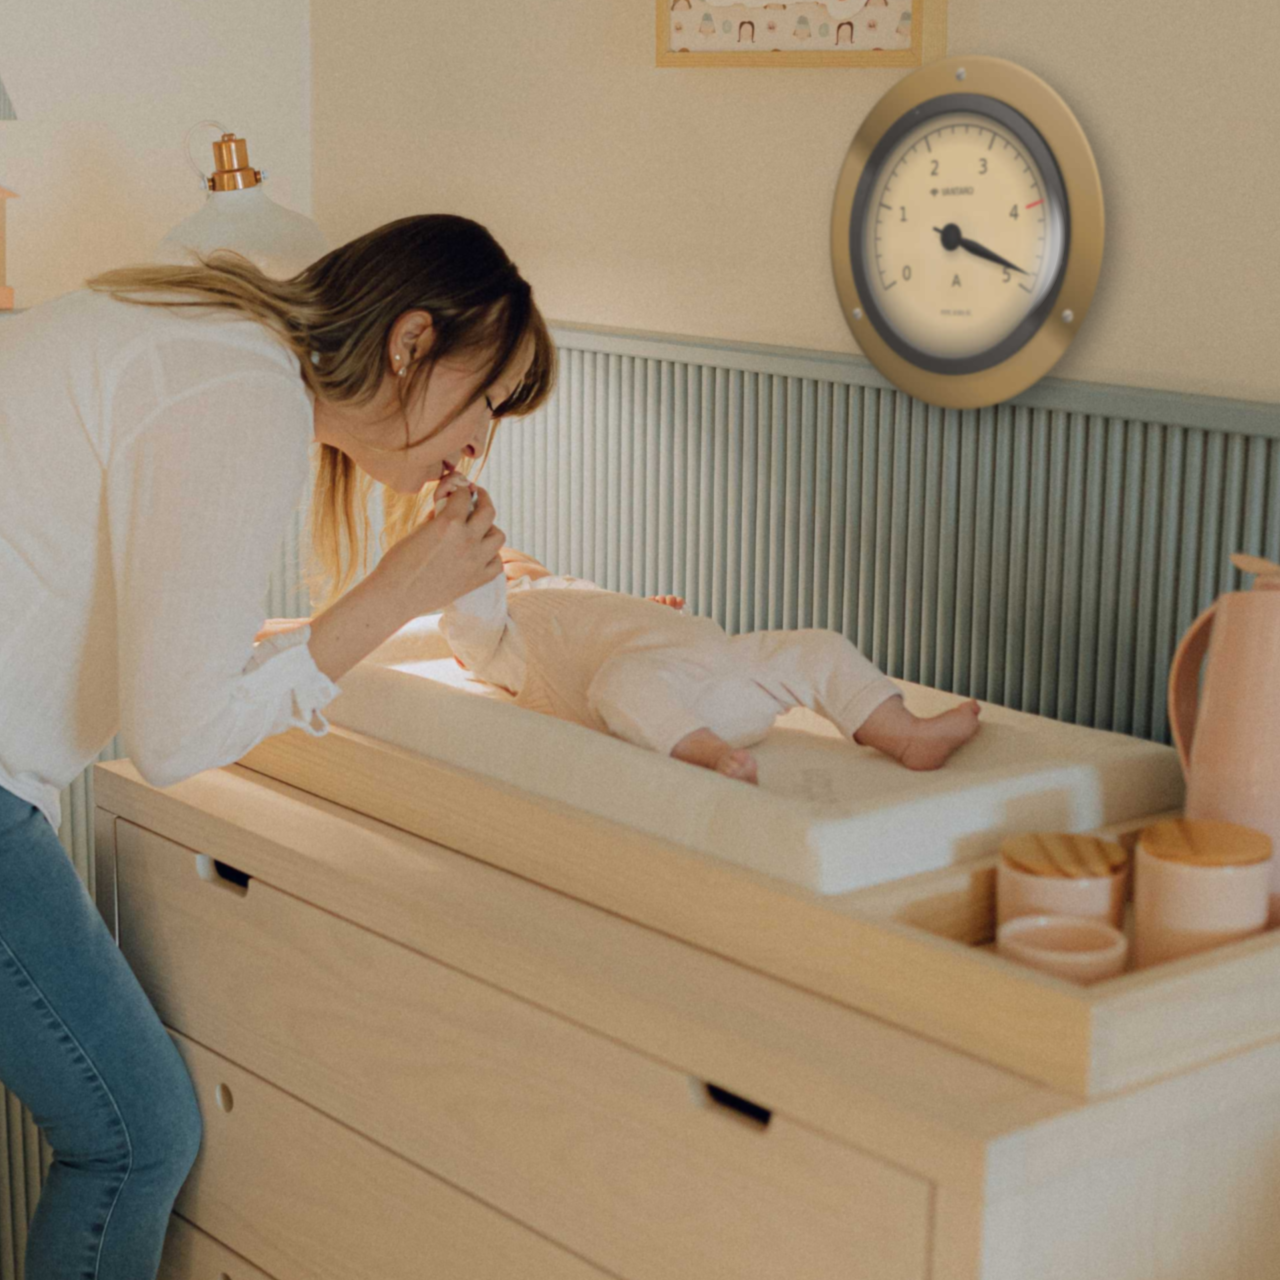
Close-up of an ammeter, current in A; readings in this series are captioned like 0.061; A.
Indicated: 4.8; A
